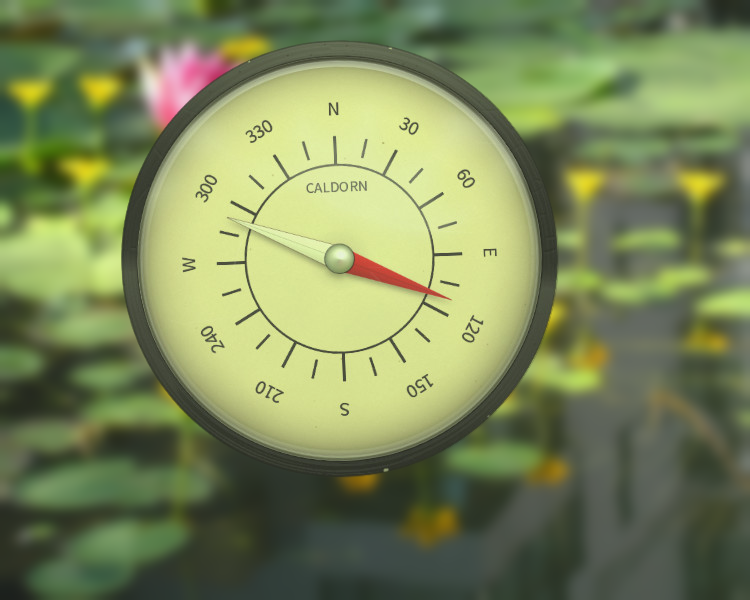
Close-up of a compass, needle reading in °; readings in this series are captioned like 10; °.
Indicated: 112.5; °
